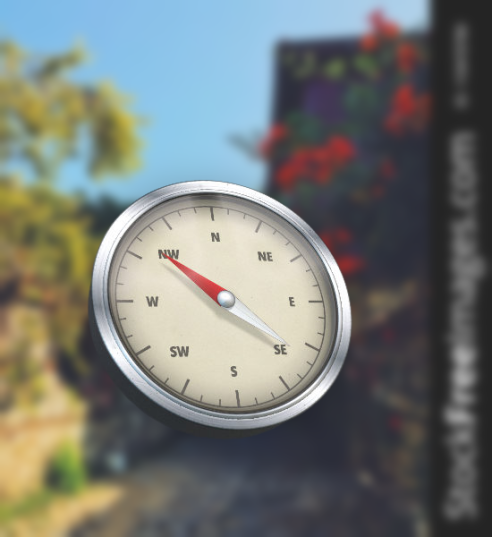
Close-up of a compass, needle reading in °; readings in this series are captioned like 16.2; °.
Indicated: 310; °
